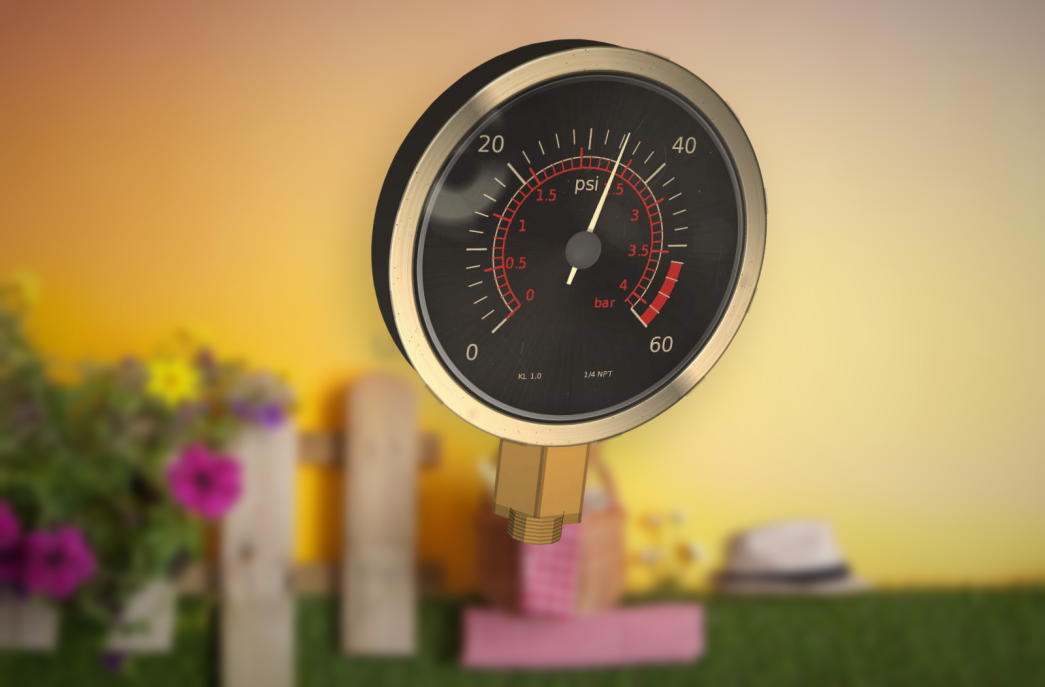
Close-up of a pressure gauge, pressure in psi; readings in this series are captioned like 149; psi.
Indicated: 34; psi
